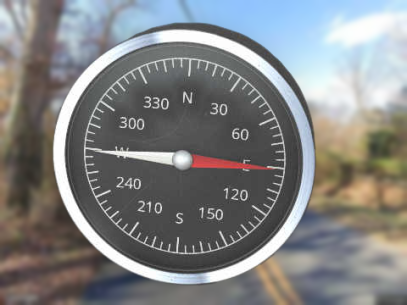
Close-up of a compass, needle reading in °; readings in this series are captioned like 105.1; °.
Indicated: 90; °
